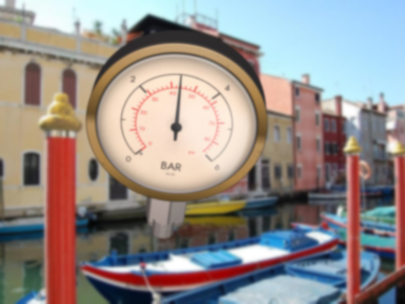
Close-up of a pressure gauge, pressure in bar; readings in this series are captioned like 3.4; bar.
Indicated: 3; bar
